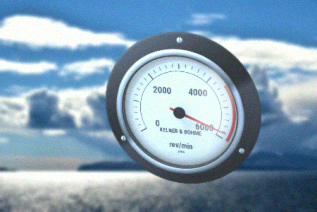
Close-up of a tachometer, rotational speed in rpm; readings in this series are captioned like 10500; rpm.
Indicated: 5800; rpm
